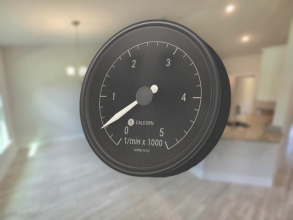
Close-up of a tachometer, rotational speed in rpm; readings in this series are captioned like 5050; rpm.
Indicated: 400; rpm
